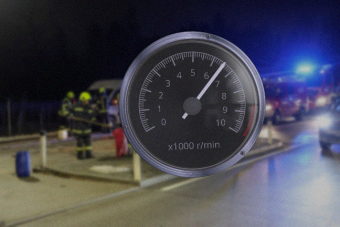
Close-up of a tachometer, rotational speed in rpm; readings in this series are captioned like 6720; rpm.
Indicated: 6500; rpm
